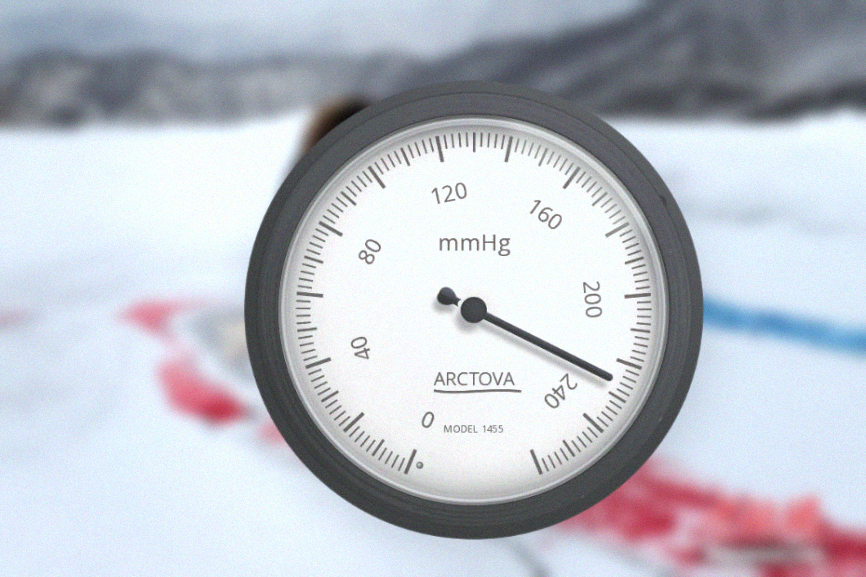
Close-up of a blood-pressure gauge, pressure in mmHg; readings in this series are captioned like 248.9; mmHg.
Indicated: 226; mmHg
